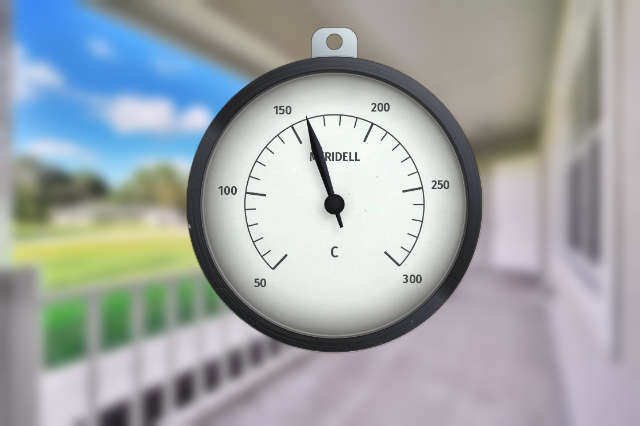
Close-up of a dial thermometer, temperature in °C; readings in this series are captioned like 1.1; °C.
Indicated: 160; °C
